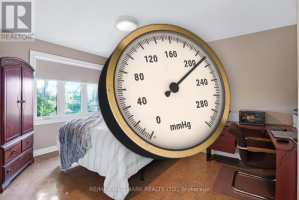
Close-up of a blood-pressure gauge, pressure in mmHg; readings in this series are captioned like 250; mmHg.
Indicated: 210; mmHg
